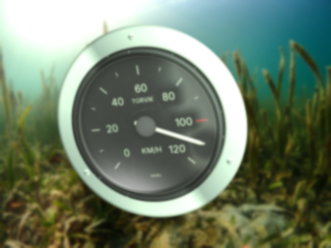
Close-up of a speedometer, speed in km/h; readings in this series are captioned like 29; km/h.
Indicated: 110; km/h
